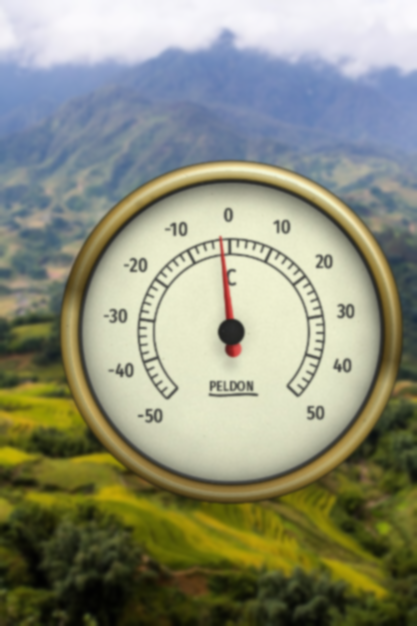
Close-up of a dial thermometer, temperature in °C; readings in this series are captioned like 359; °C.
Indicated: -2; °C
